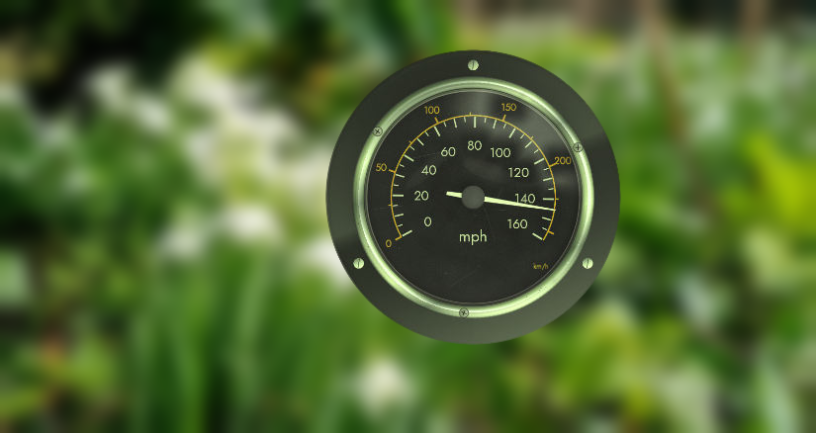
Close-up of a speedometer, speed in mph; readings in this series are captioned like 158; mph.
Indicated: 145; mph
